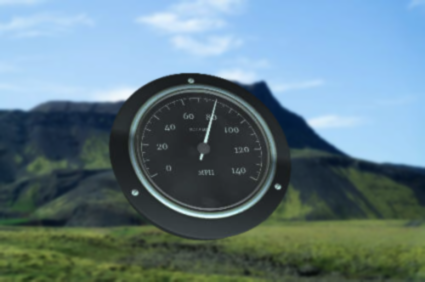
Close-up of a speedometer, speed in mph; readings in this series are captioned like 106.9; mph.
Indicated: 80; mph
